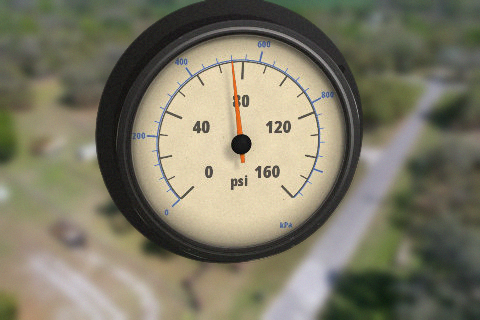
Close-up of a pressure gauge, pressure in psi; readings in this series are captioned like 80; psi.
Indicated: 75; psi
